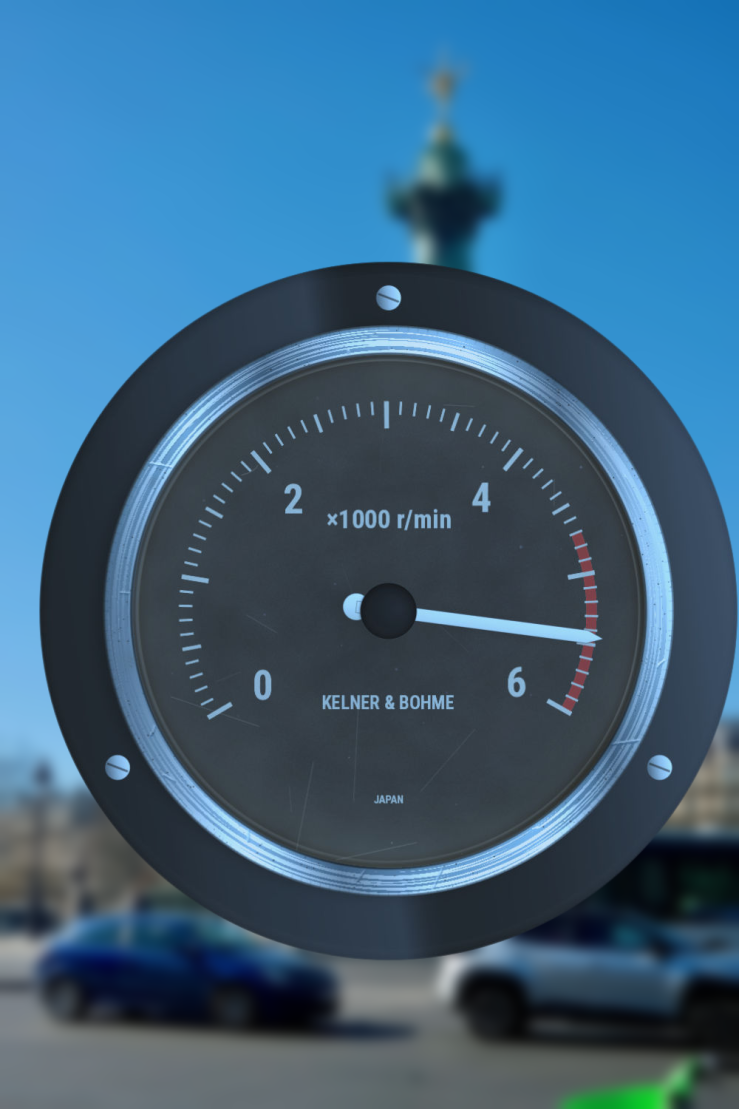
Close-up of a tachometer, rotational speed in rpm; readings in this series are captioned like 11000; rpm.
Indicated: 5450; rpm
